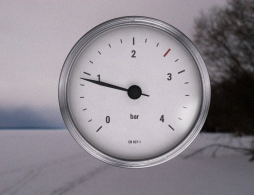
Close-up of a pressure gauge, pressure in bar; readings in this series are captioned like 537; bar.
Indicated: 0.9; bar
